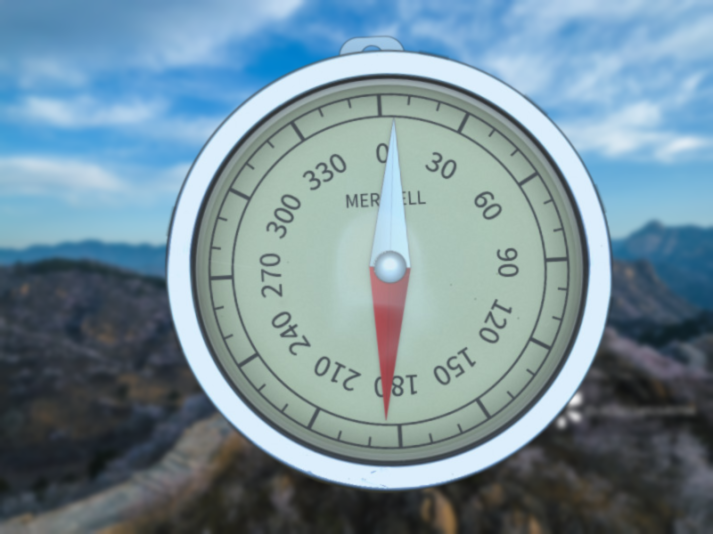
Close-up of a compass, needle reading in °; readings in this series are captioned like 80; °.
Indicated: 185; °
